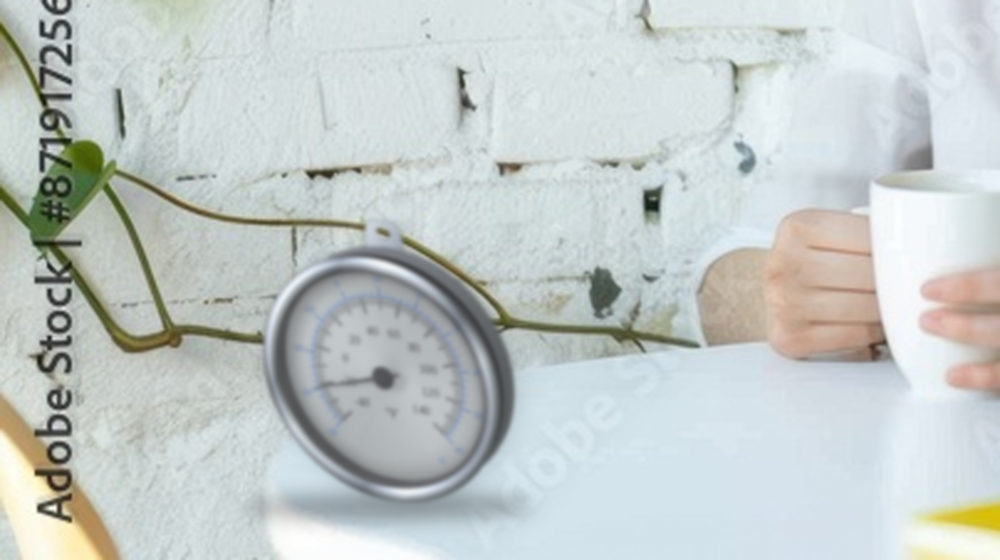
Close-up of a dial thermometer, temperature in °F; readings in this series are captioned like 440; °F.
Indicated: -20; °F
